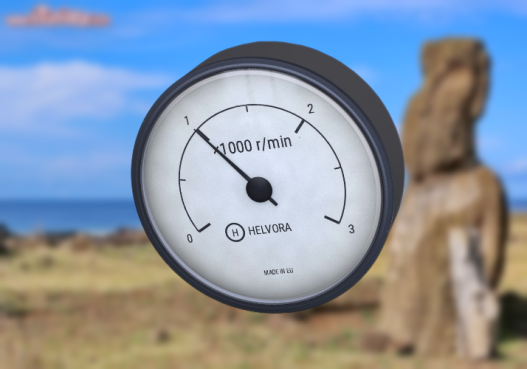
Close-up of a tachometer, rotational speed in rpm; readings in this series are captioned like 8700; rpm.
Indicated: 1000; rpm
